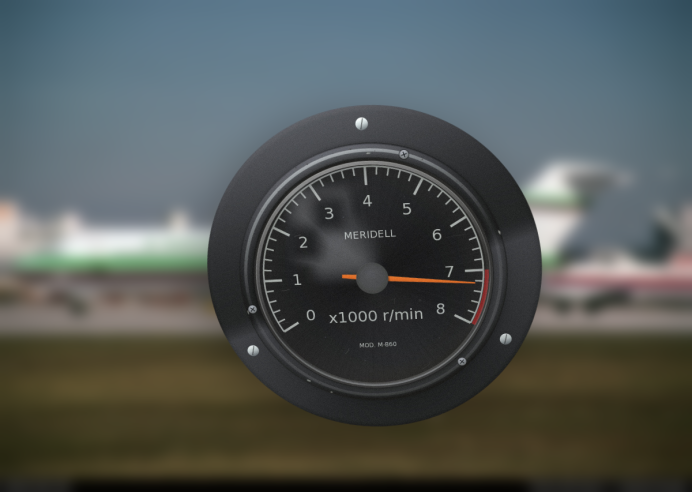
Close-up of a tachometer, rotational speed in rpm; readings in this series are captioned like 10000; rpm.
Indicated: 7200; rpm
